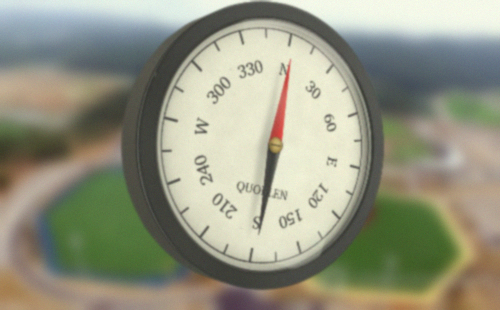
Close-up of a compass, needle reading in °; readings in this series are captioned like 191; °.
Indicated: 0; °
